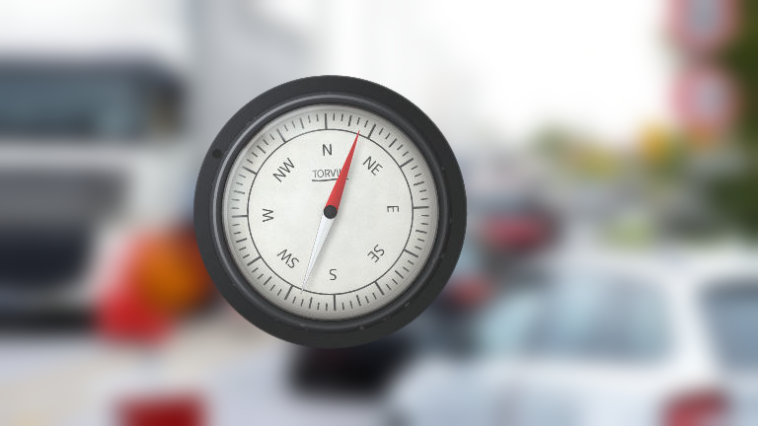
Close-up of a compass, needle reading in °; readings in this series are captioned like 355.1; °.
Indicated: 22.5; °
